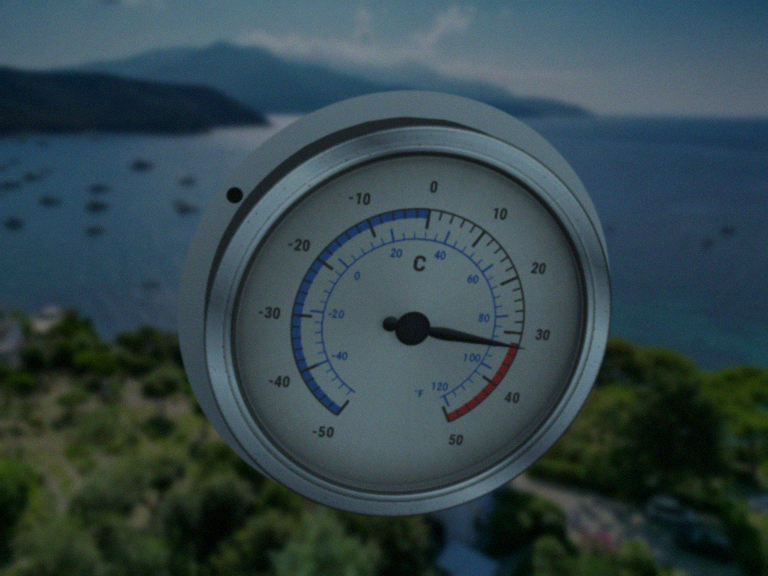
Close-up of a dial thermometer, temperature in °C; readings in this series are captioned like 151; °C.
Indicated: 32; °C
